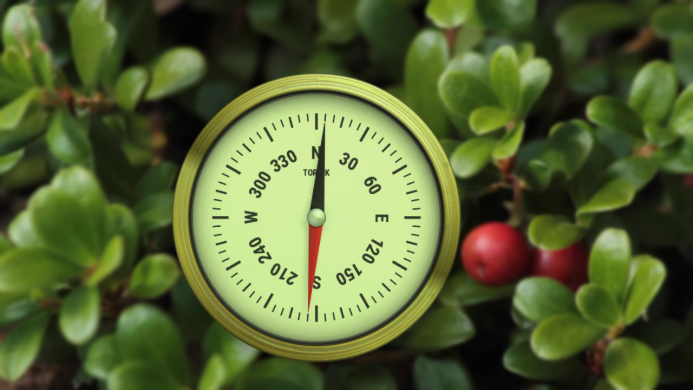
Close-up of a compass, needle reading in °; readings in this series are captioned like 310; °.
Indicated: 185; °
